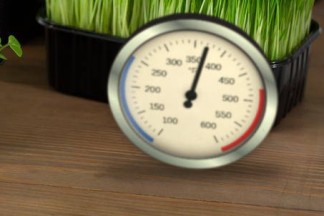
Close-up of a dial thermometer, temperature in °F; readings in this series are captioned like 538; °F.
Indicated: 370; °F
